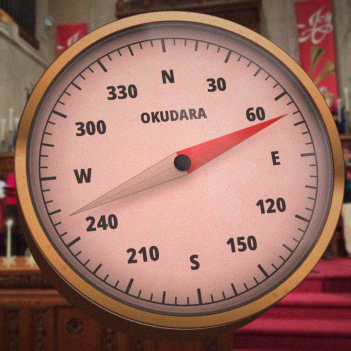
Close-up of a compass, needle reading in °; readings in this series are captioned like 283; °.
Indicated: 70; °
